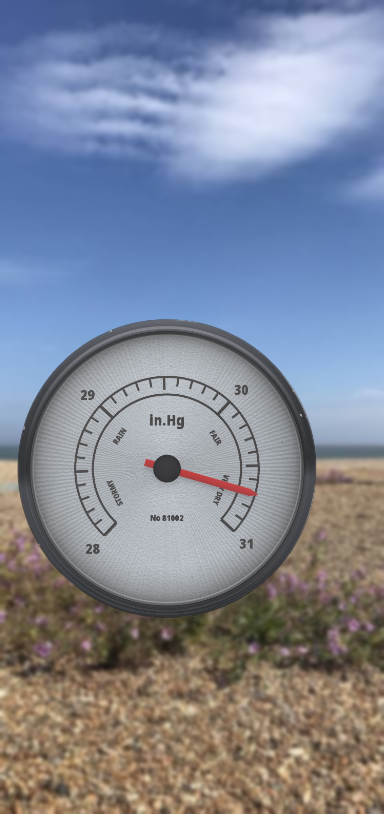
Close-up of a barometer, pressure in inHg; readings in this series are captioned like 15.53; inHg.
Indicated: 30.7; inHg
